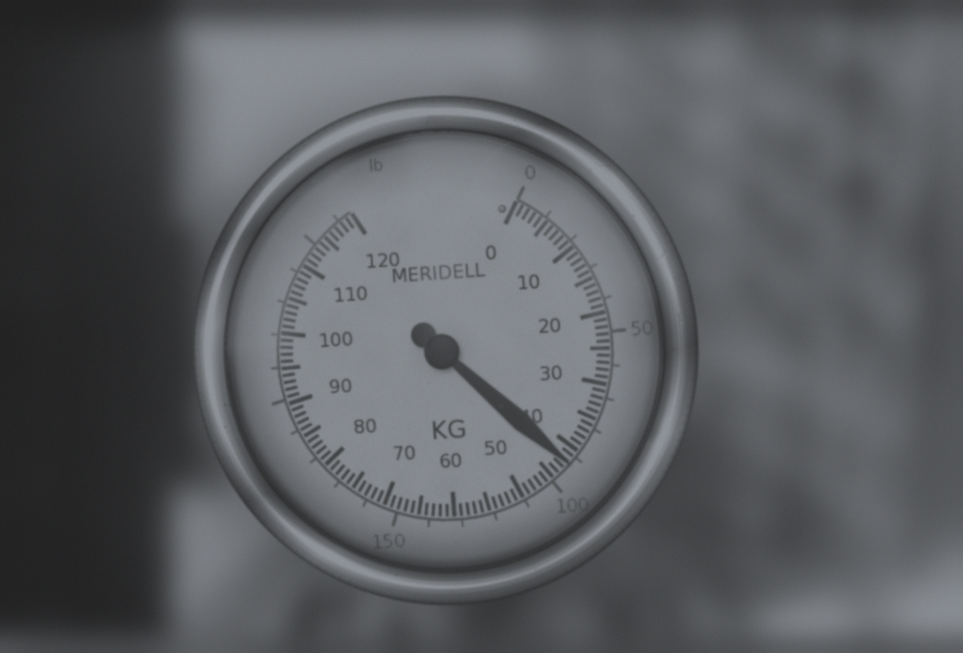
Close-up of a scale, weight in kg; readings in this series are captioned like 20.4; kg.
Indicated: 42; kg
